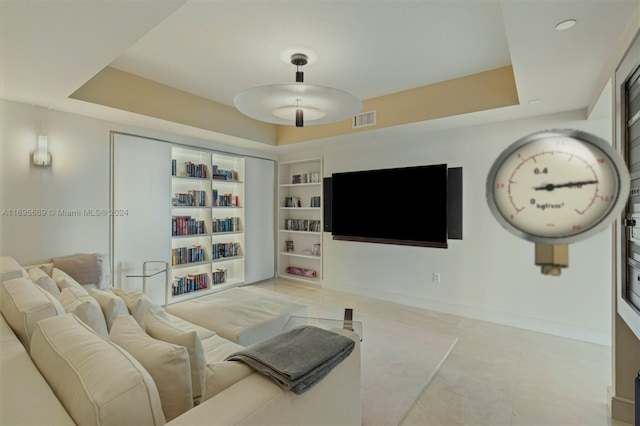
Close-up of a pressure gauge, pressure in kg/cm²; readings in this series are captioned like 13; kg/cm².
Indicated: 0.8; kg/cm²
